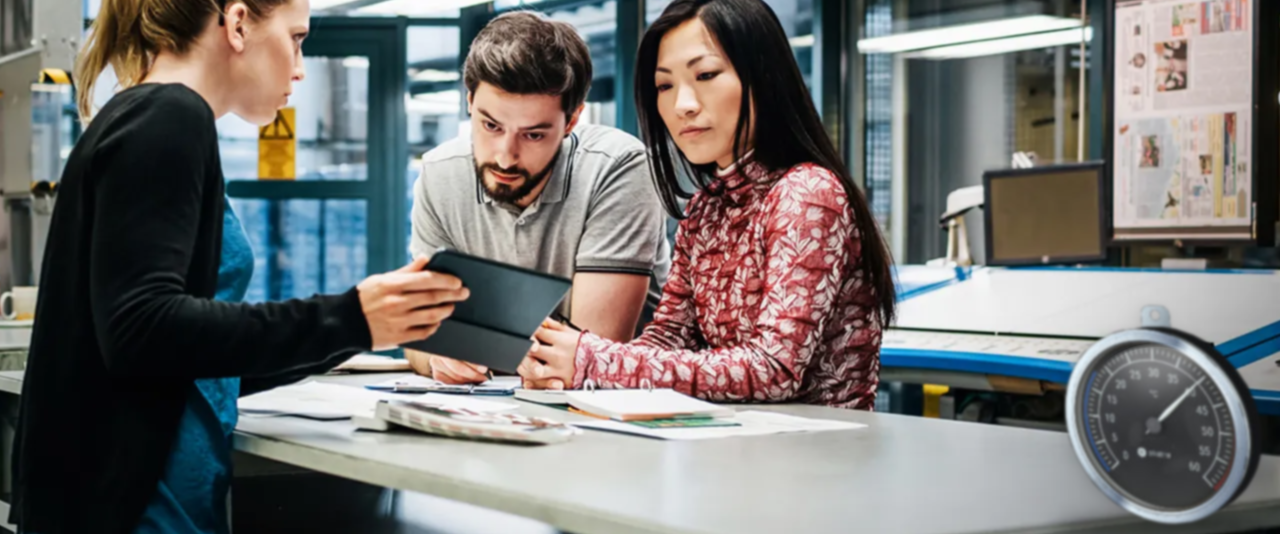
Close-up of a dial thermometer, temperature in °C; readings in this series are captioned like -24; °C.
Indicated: 40; °C
